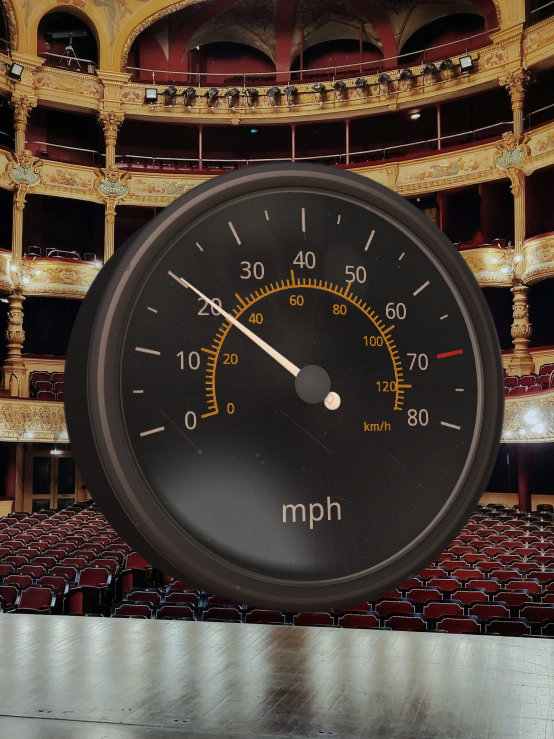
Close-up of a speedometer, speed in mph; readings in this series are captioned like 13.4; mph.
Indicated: 20; mph
